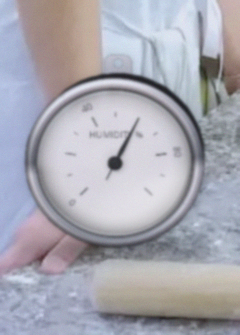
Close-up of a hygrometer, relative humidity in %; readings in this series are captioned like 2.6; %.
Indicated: 60; %
